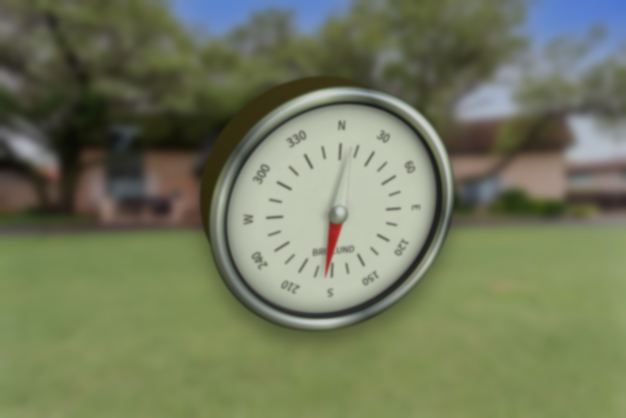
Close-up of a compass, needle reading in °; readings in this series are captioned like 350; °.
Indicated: 187.5; °
